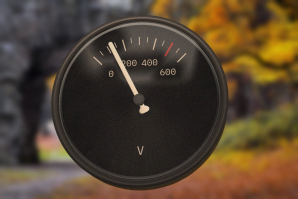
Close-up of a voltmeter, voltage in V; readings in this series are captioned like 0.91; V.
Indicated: 125; V
